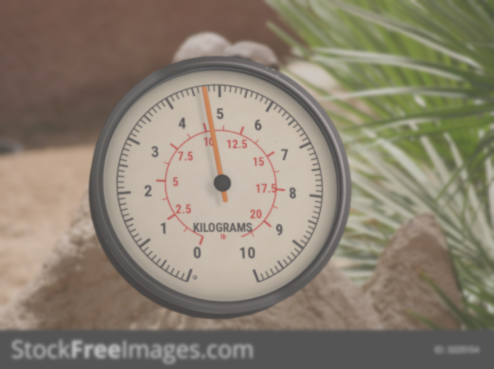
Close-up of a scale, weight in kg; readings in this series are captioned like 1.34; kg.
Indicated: 4.7; kg
